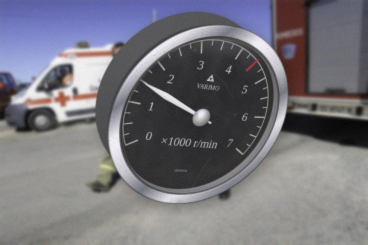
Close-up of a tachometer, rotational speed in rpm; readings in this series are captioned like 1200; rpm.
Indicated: 1500; rpm
